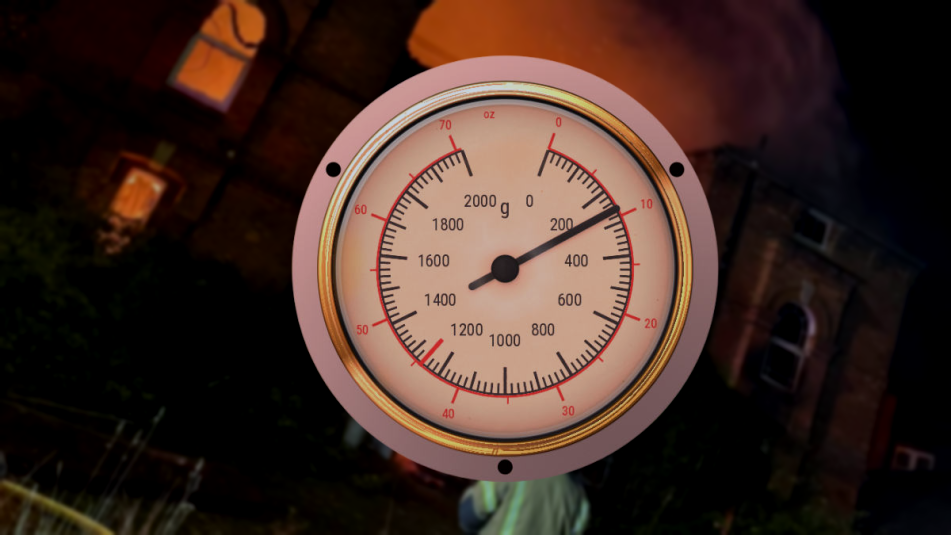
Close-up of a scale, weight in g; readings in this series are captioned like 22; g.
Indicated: 260; g
